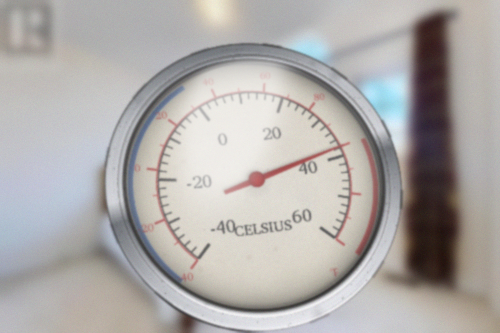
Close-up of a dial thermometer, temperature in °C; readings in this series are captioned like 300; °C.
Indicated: 38; °C
